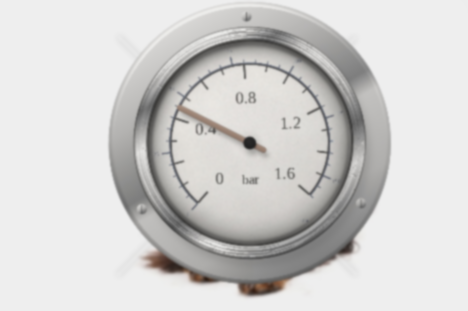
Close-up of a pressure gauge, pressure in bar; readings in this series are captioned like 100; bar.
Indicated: 0.45; bar
